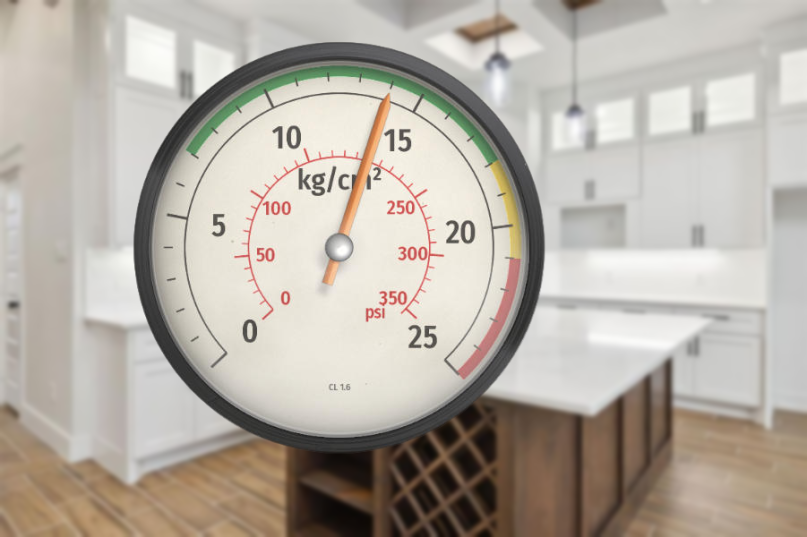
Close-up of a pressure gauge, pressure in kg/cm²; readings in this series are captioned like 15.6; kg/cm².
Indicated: 14; kg/cm²
